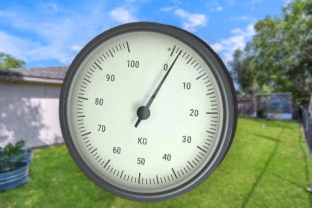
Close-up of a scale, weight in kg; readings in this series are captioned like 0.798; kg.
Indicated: 2; kg
